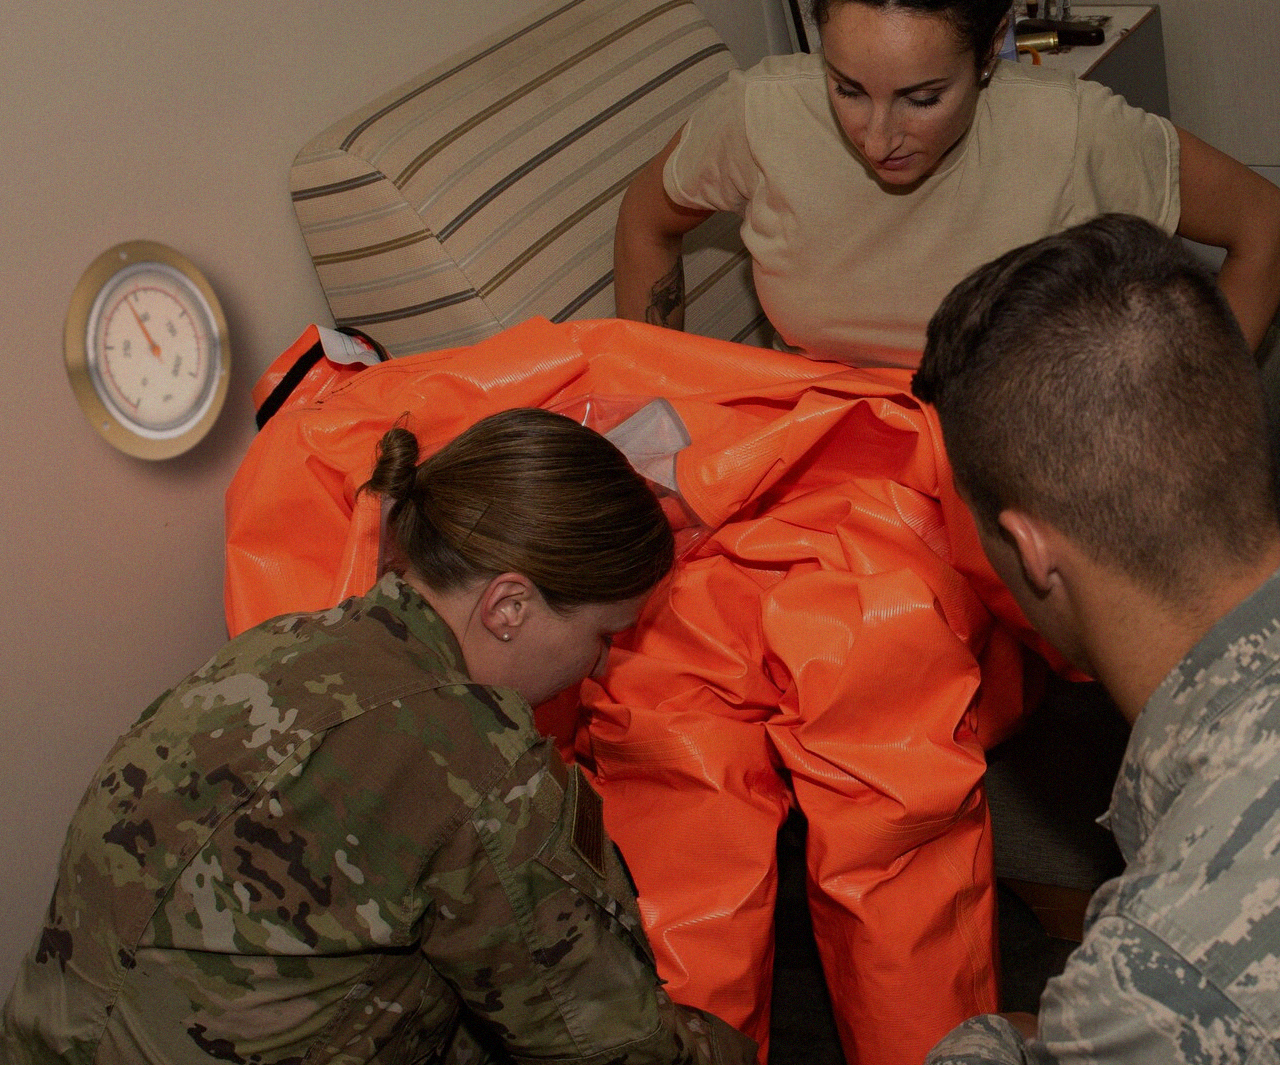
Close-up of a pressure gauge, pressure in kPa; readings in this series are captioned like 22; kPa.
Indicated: 450; kPa
